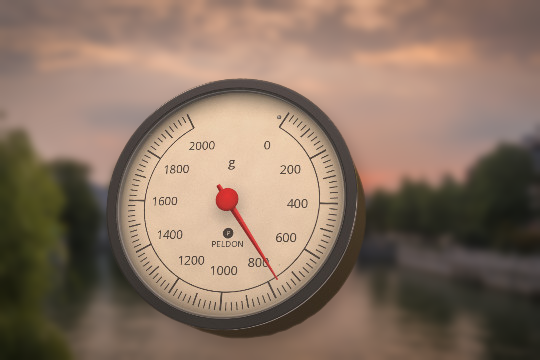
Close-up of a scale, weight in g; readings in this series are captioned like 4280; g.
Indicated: 760; g
